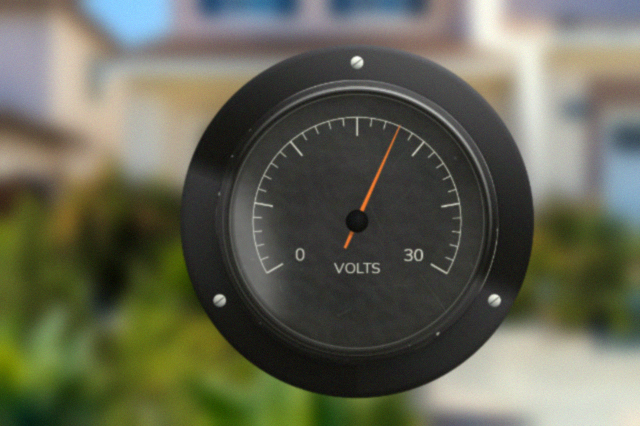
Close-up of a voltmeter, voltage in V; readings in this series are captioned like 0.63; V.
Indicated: 18; V
